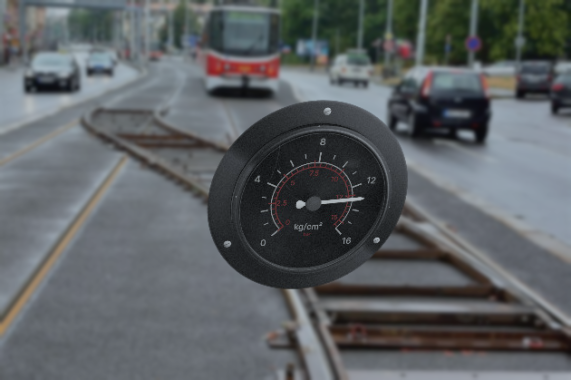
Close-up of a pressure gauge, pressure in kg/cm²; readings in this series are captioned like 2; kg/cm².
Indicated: 13; kg/cm²
